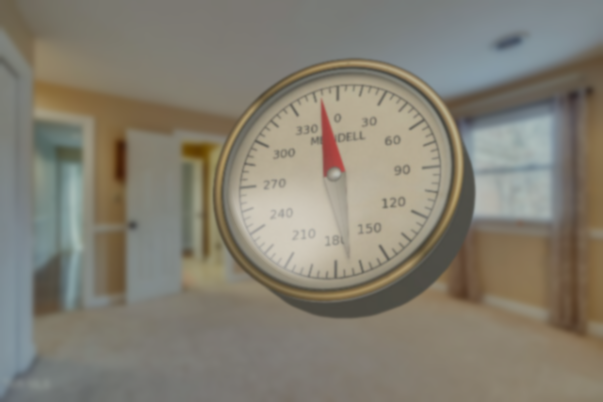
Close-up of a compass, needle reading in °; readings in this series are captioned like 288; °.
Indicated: 350; °
